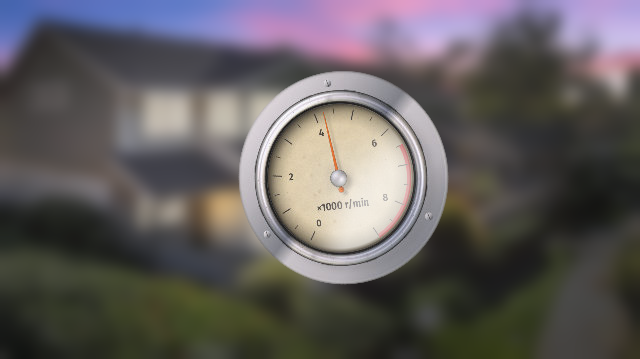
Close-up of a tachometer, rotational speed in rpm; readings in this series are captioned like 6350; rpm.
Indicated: 4250; rpm
